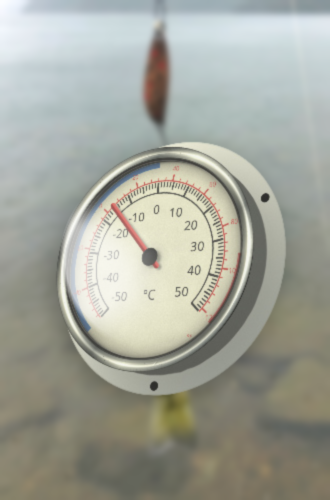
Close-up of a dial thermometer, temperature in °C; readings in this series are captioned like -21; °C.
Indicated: -15; °C
